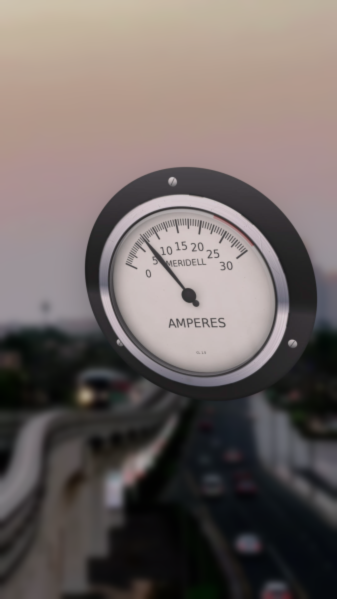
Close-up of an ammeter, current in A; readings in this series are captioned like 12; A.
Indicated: 7.5; A
